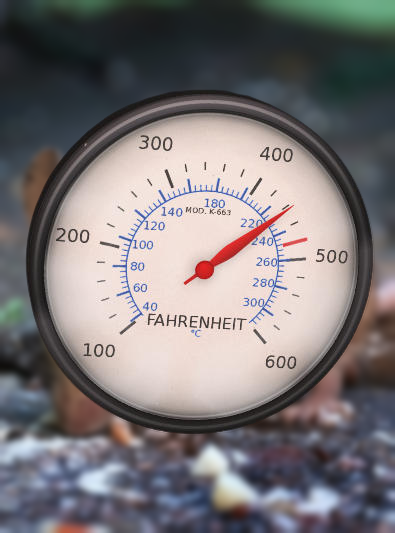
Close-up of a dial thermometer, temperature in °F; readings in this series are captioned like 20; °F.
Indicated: 440; °F
